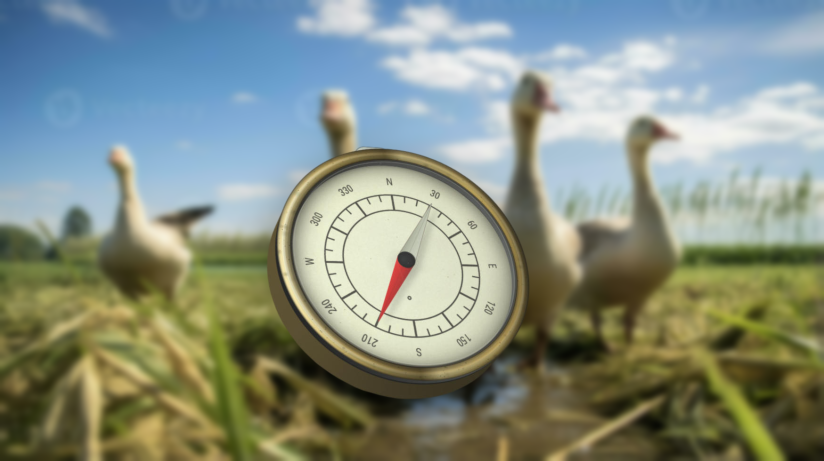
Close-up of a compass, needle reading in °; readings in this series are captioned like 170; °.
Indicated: 210; °
